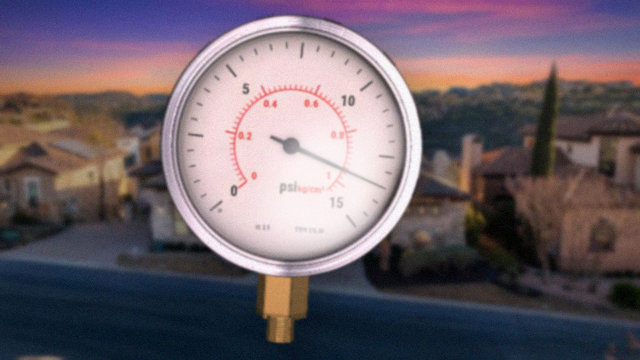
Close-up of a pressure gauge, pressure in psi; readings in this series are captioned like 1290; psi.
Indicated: 13.5; psi
